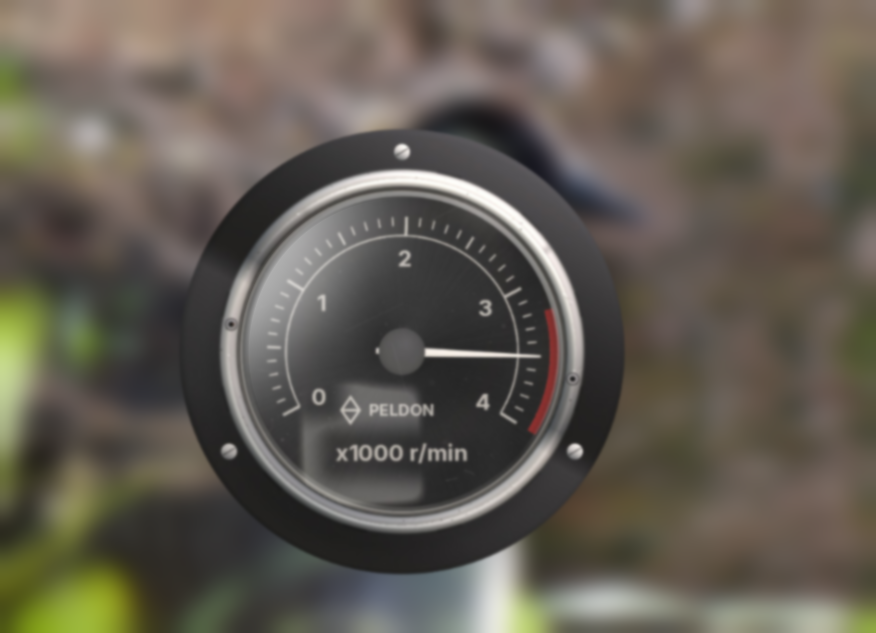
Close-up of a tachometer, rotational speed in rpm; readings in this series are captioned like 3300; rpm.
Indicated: 3500; rpm
